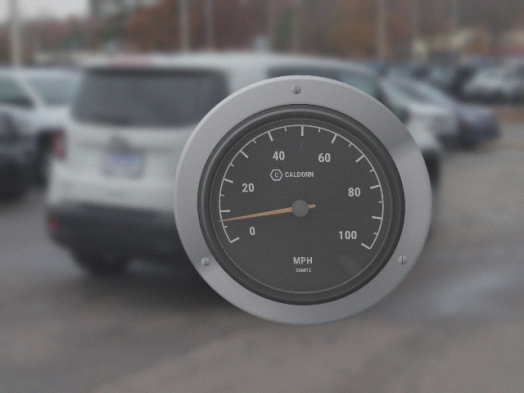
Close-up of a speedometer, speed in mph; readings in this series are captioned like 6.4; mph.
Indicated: 7.5; mph
